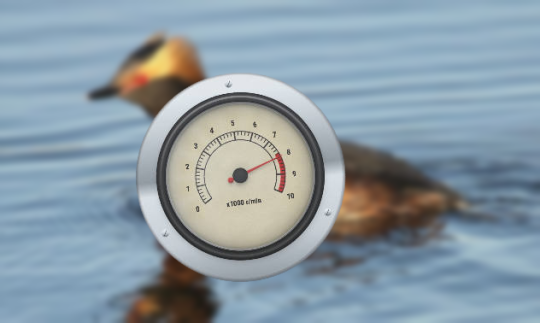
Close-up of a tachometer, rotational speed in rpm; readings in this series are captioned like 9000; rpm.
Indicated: 8000; rpm
